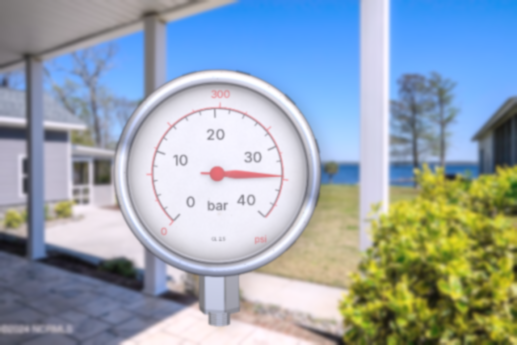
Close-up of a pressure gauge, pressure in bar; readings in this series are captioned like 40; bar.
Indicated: 34; bar
